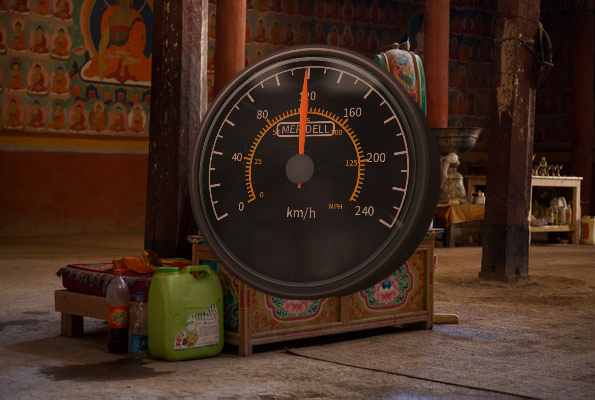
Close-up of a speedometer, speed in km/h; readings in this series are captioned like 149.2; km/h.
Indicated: 120; km/h
